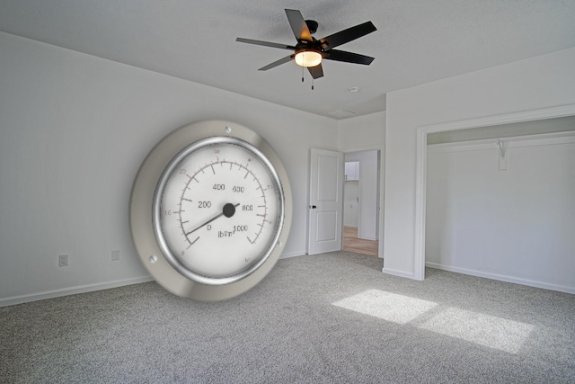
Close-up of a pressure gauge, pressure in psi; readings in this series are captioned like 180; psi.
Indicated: 50; psi
